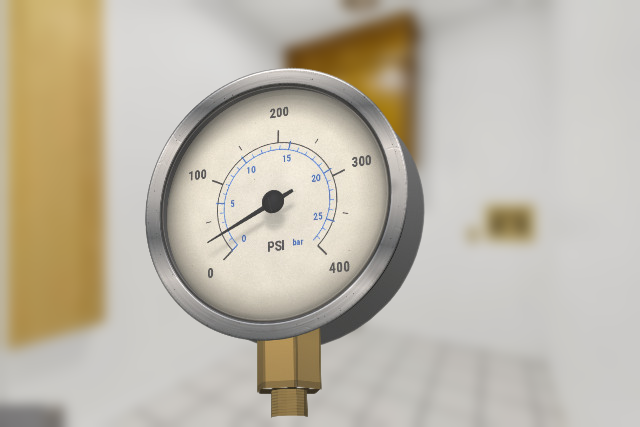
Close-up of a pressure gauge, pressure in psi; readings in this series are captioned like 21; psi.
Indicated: 25; psi
